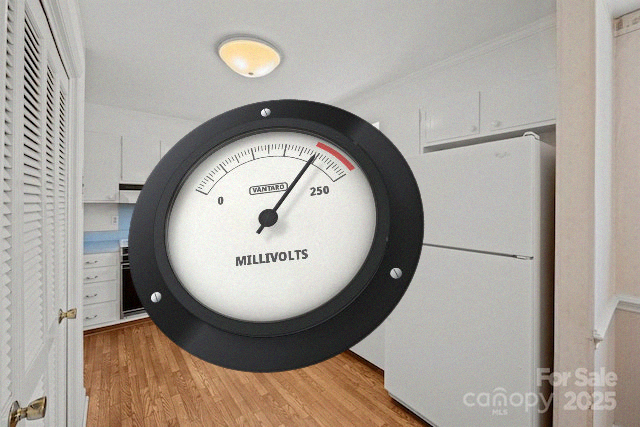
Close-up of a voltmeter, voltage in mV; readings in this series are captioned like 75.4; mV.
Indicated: 200; mV
